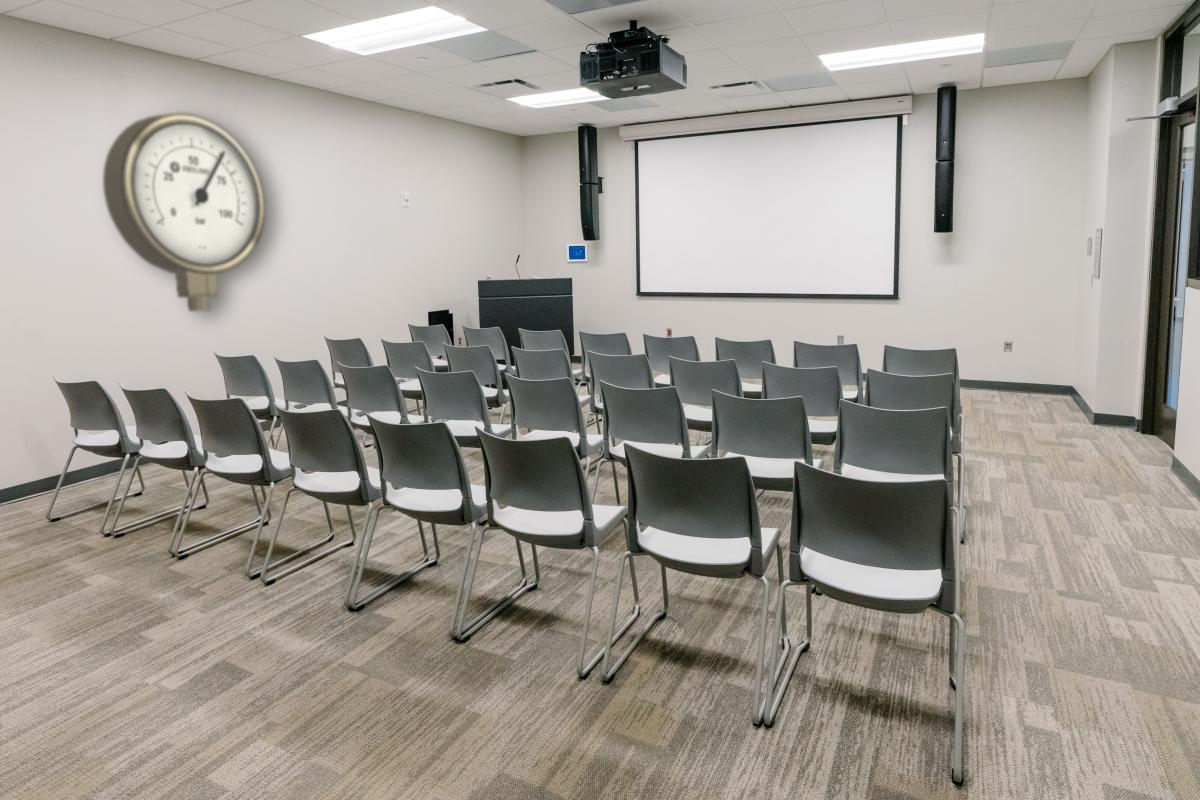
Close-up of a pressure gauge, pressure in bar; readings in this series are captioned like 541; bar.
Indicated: 65; bar
